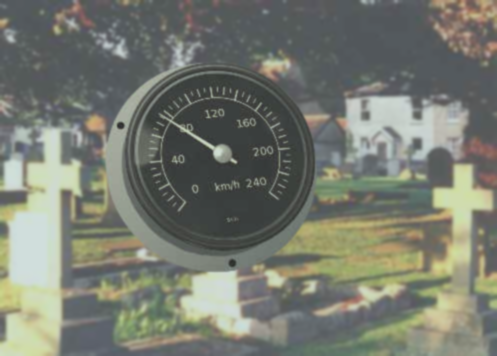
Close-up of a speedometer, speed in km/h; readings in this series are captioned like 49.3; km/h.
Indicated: 75; km/h
